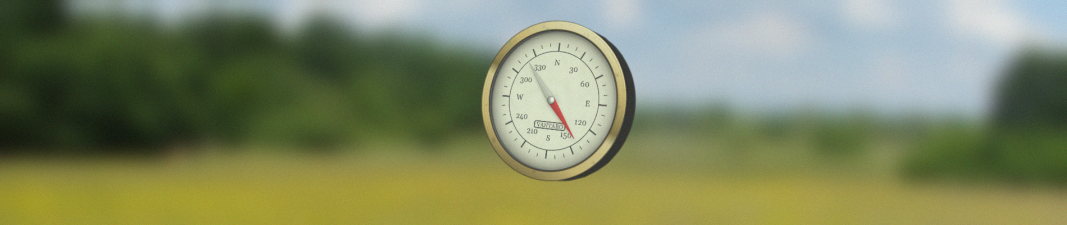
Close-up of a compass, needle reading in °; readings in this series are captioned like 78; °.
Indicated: 140; °
